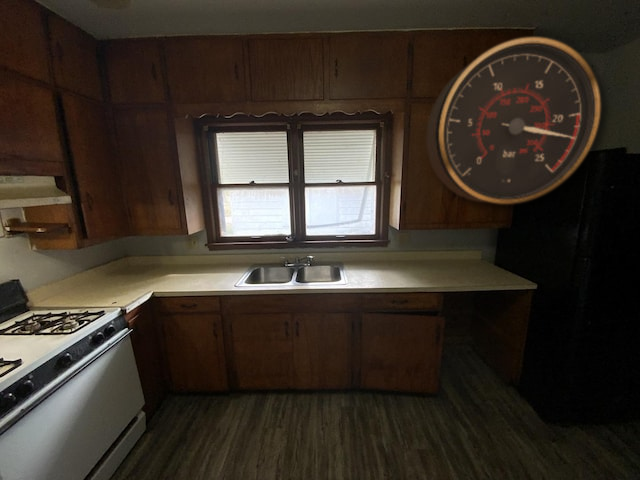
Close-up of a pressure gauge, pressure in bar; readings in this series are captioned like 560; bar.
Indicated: 22; bar
